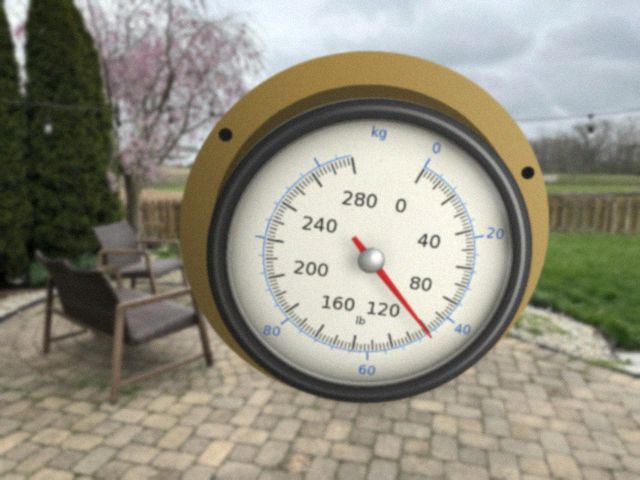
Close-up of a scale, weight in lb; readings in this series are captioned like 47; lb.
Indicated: 100; lb
